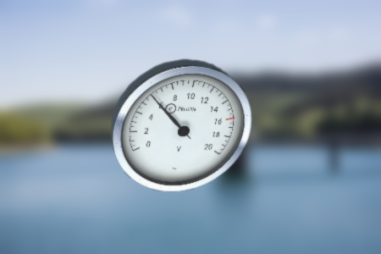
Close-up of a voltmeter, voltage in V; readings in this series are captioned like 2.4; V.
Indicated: 6; V
